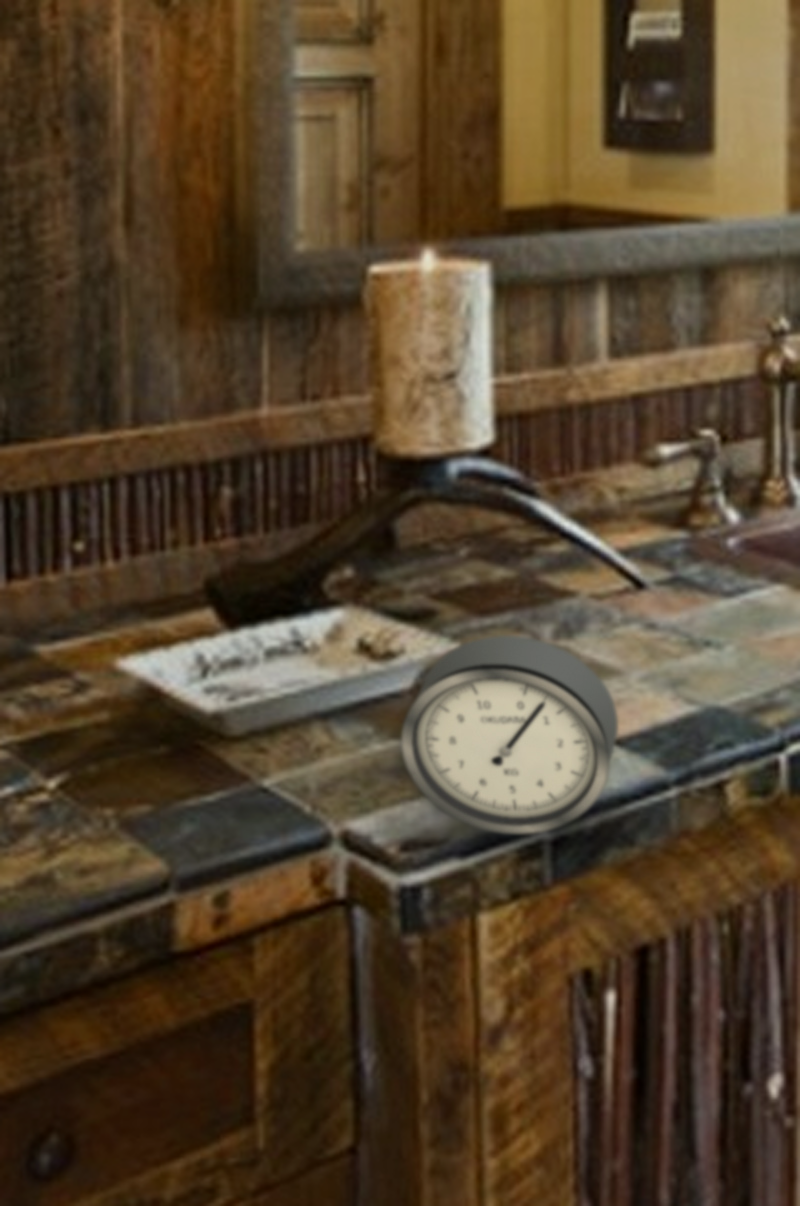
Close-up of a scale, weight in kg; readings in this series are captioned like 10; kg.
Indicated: 0.5; kg
